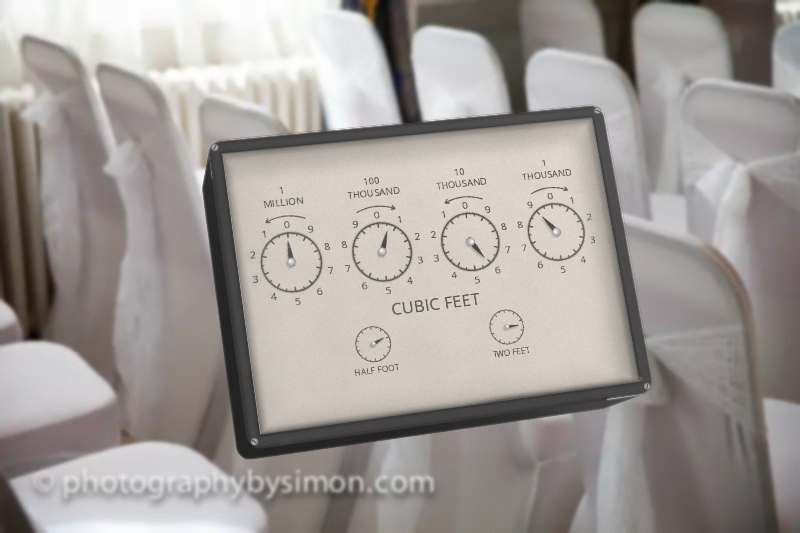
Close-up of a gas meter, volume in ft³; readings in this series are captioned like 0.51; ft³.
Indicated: 5900; ft³
